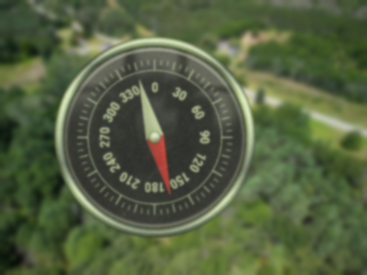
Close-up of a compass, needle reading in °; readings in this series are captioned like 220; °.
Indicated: 165; °
